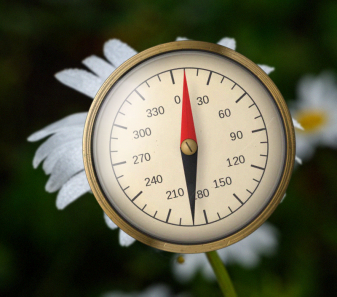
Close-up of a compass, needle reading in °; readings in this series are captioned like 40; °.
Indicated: 10; °
